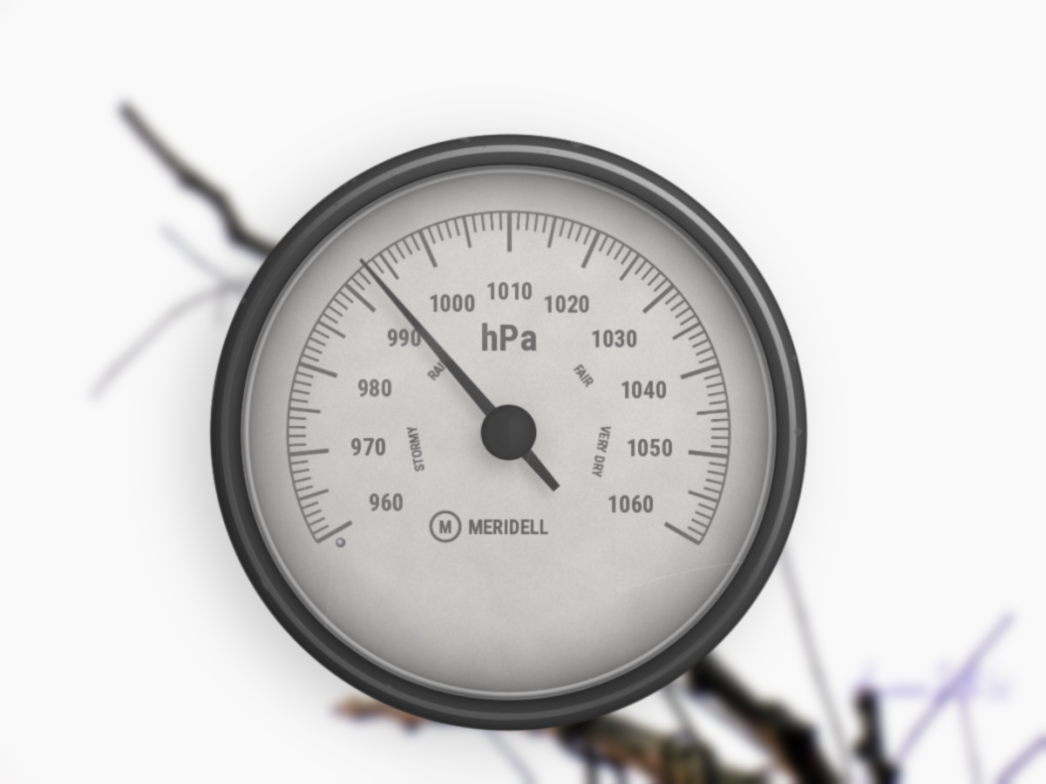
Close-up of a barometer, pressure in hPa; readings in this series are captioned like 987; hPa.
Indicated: 993; hPa
